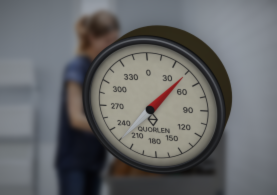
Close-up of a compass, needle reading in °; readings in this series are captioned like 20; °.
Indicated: 45; °
